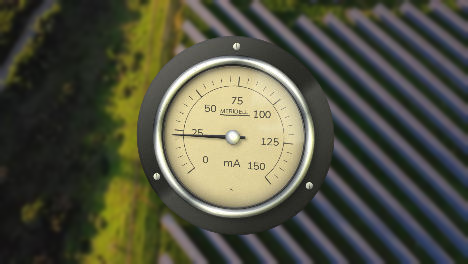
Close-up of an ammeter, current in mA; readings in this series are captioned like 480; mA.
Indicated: 22.5; mA
